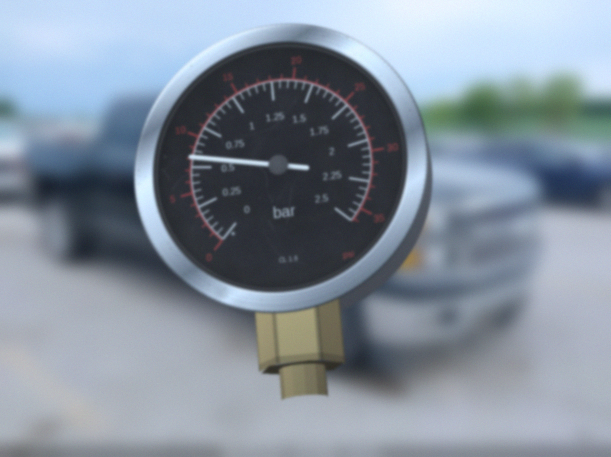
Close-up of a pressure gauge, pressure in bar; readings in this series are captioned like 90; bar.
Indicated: 0.55; bar
